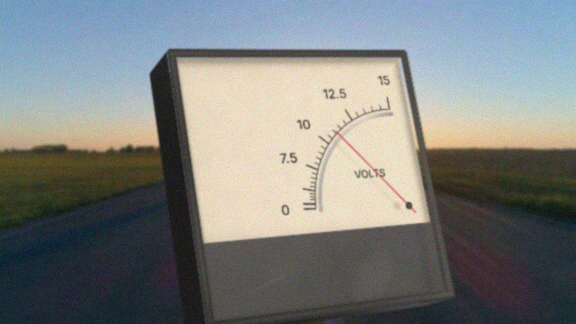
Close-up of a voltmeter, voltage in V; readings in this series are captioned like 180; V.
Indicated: 11; V
